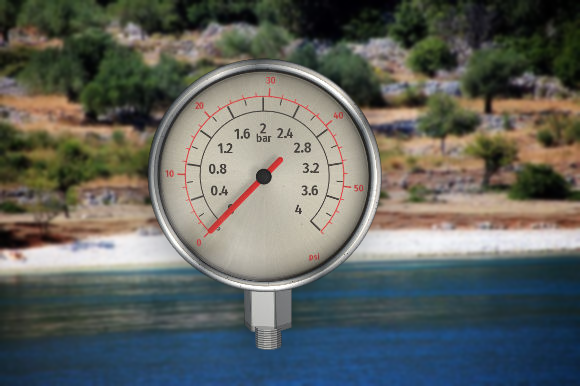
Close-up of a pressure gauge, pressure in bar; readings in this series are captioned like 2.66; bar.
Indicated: 0; bar
